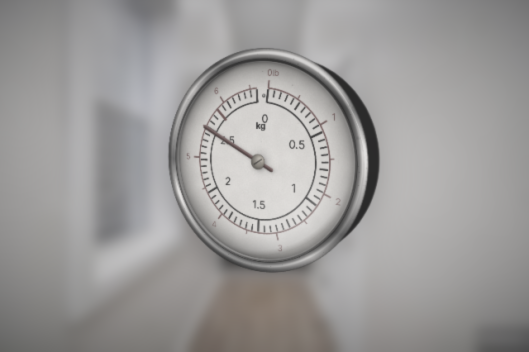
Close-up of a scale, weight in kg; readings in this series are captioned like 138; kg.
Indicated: 2.5; kg
